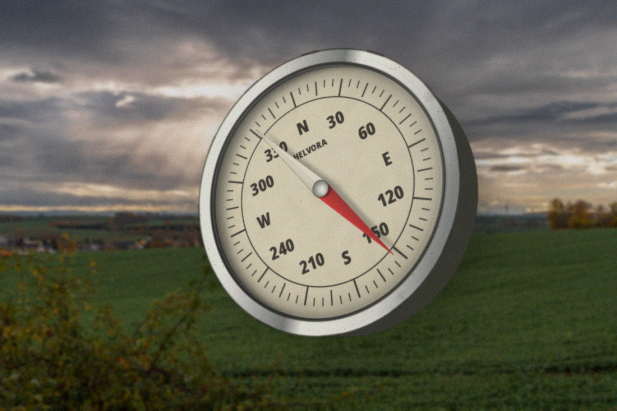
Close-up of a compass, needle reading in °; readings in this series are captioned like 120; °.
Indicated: 152.5; °
